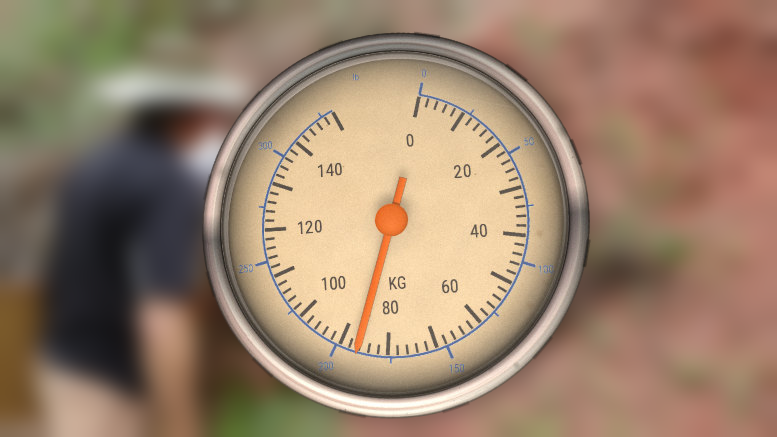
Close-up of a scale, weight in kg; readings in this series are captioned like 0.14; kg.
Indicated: 86; kg
